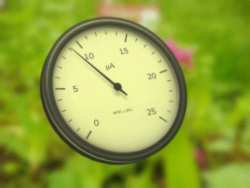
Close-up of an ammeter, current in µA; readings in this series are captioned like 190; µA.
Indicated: 9; µA
